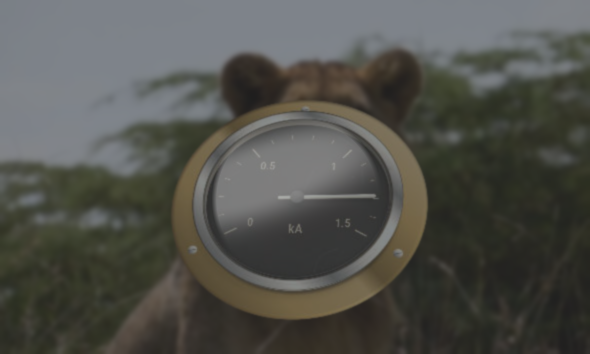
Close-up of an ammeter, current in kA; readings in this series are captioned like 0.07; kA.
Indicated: 1.3; kA
